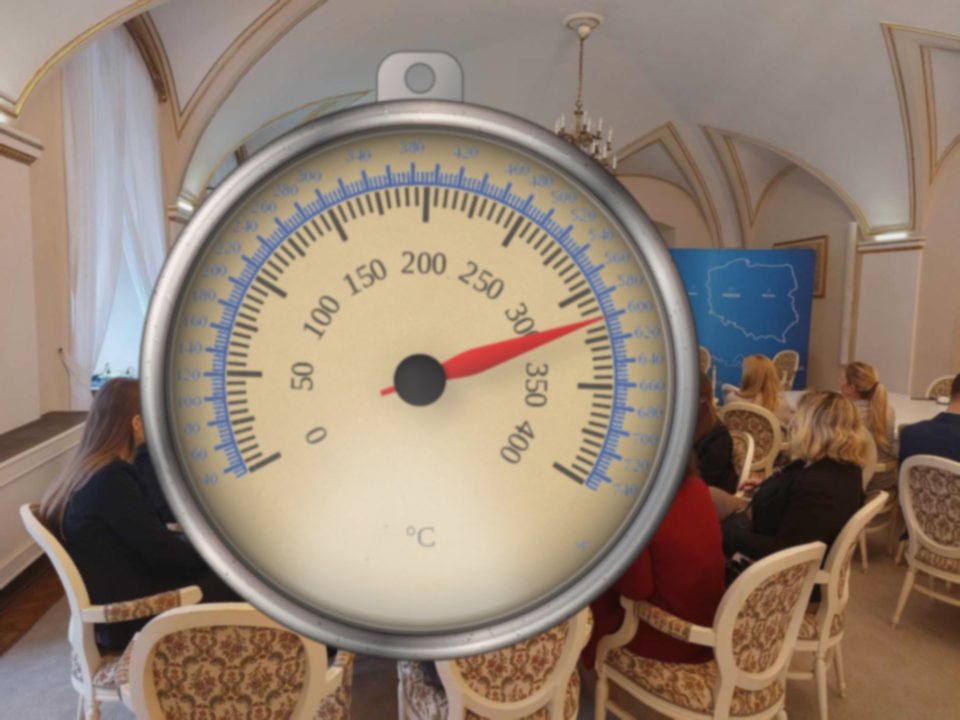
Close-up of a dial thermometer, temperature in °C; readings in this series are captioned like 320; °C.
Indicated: 315; °C
